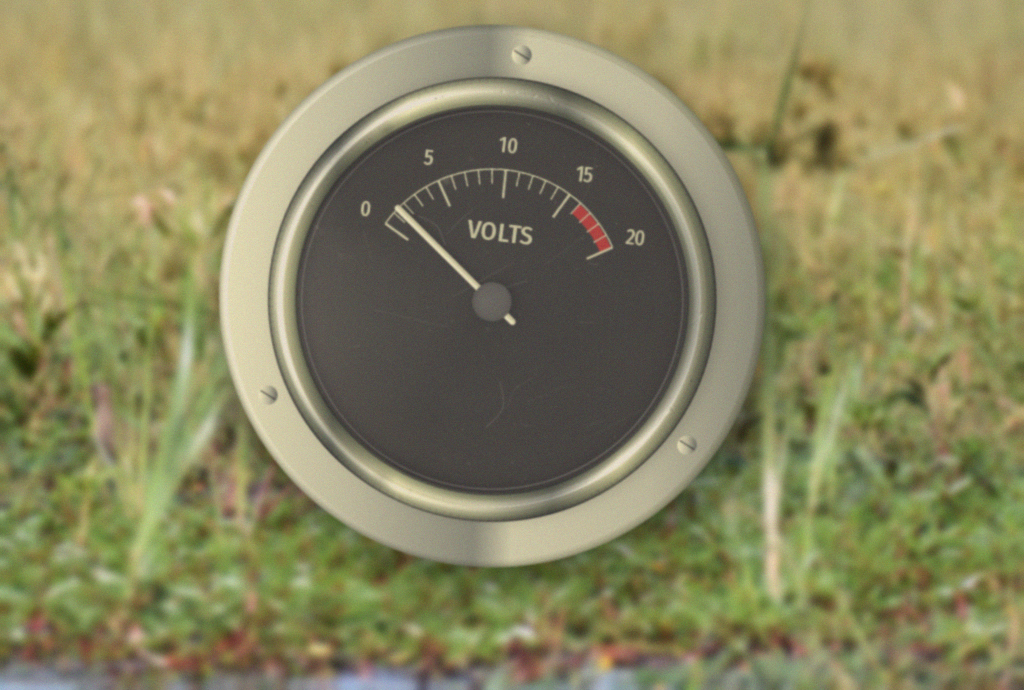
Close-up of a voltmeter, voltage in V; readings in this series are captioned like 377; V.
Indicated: 1.5; V
